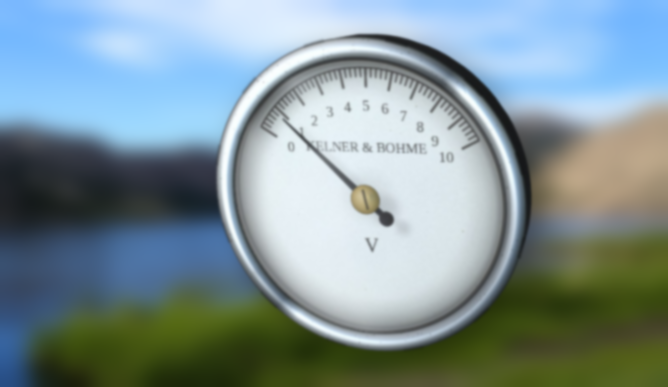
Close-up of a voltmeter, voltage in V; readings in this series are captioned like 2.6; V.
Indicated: 1; V
